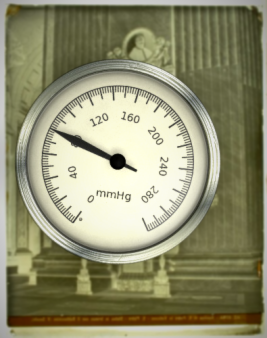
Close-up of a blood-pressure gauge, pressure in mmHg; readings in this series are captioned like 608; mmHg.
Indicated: 80; mmHg
